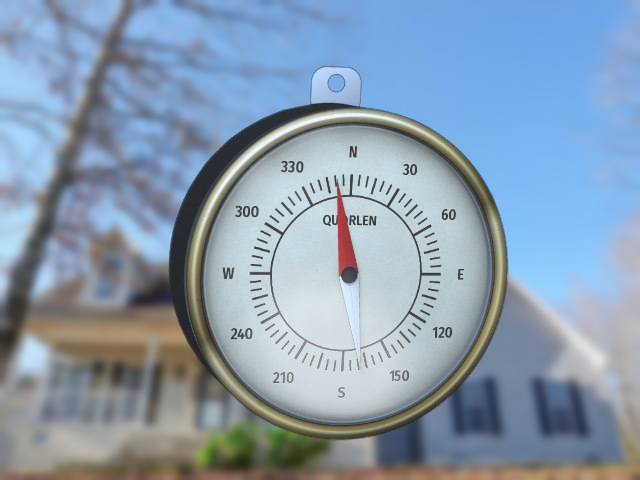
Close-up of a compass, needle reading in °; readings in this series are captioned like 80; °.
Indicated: 350; °
